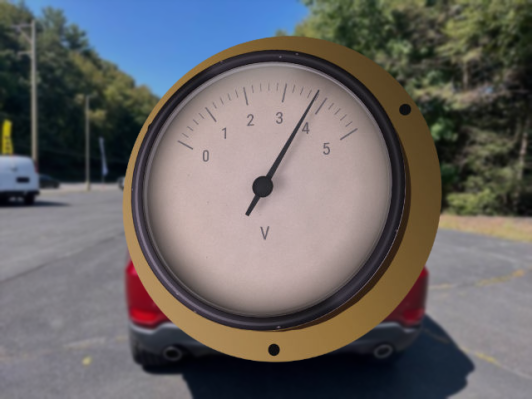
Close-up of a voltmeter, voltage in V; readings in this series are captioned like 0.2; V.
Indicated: 3.8; V
